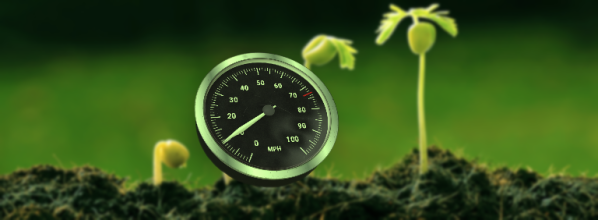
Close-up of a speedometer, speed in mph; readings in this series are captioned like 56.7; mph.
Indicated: 10; mph
